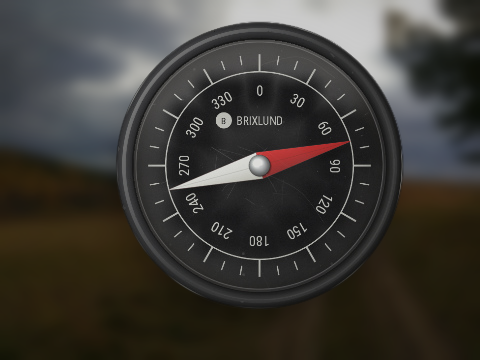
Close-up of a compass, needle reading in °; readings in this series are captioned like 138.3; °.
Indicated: 75; °
